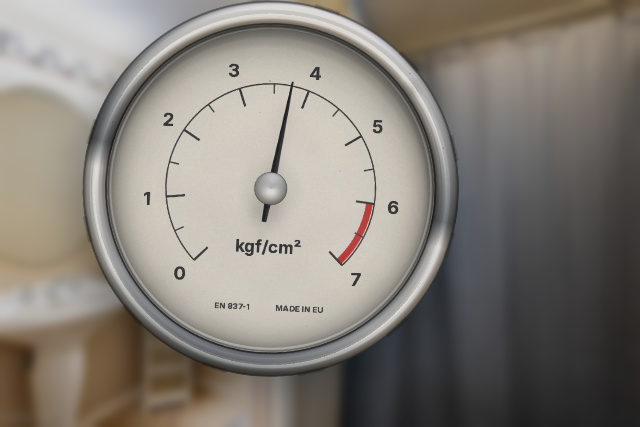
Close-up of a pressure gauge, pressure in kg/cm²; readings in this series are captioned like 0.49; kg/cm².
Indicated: 3.75; kg/cm²
